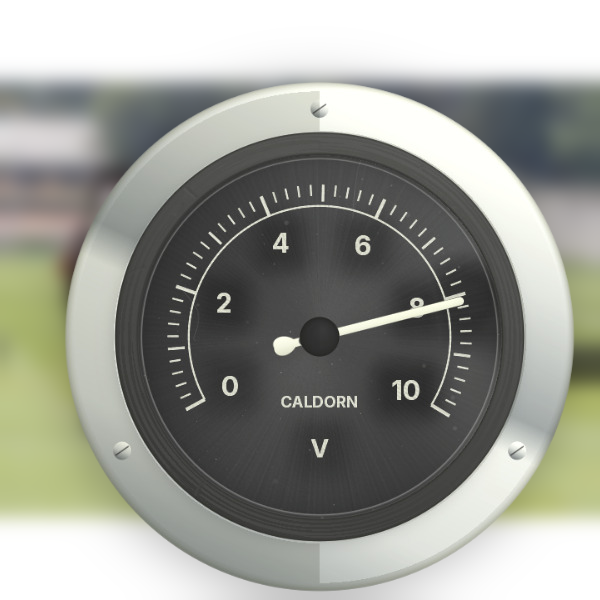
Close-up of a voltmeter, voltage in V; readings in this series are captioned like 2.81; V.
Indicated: 8.1; V
